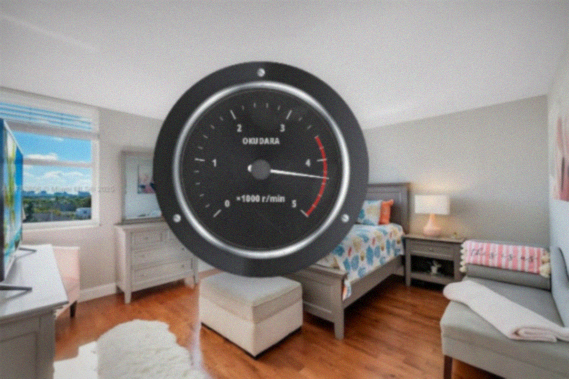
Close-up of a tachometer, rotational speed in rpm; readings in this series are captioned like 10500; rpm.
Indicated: 4300; rpm
